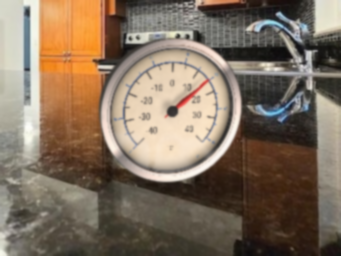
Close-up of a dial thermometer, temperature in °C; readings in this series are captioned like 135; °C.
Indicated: 15; °C
